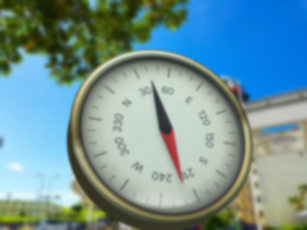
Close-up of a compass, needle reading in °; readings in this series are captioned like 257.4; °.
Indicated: 220; °
